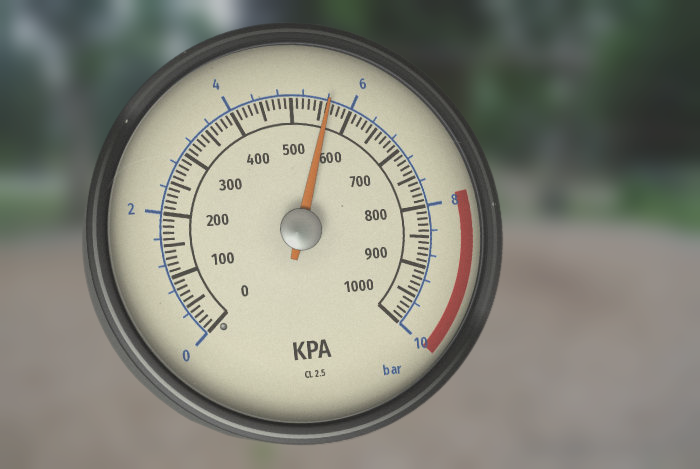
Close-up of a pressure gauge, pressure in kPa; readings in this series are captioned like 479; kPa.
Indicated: 560; kPa
